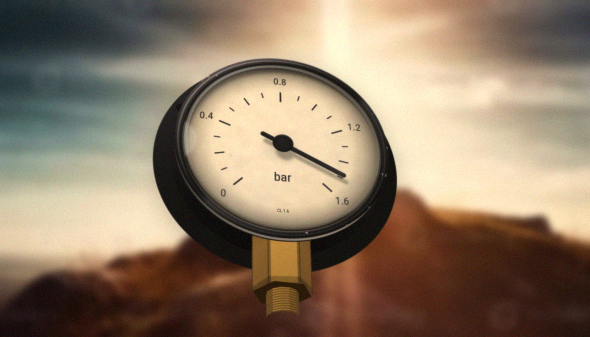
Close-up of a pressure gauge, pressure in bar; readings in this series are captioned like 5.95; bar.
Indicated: 1.5; bar
